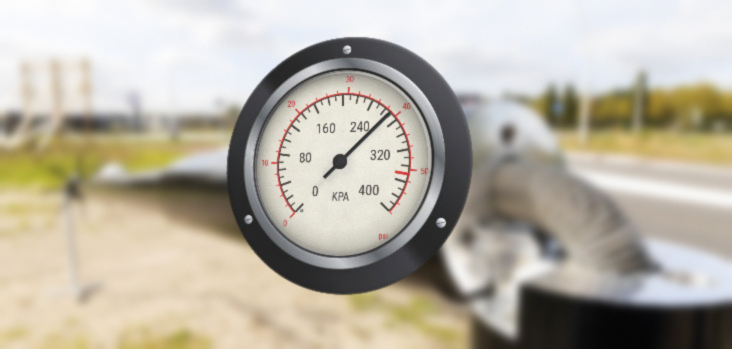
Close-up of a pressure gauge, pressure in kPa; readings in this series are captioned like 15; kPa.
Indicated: 270; kPa
